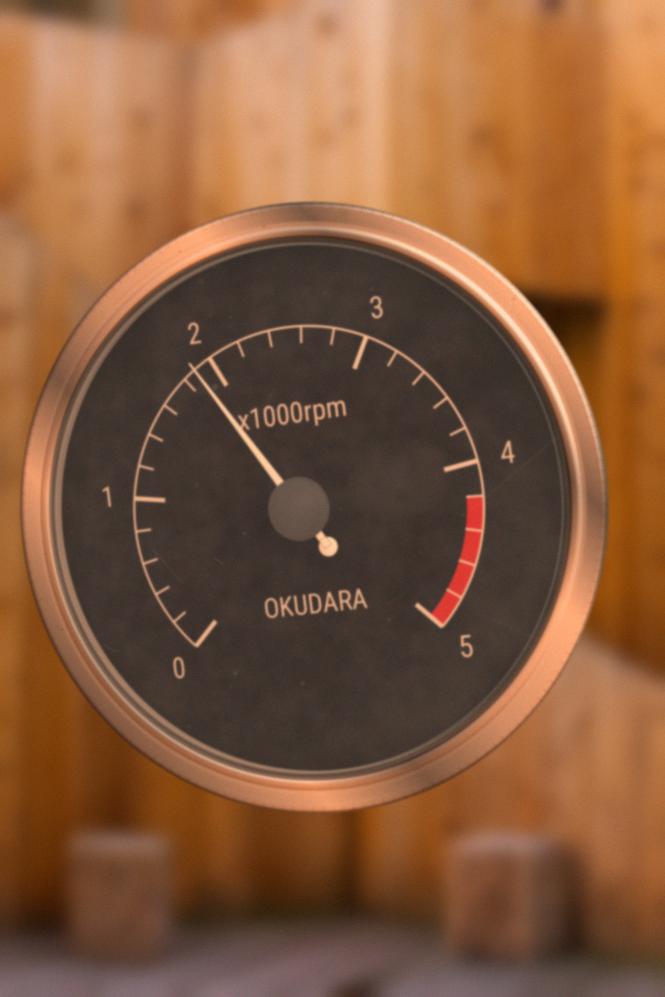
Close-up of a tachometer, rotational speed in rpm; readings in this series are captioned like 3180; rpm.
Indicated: 1900; rpm
